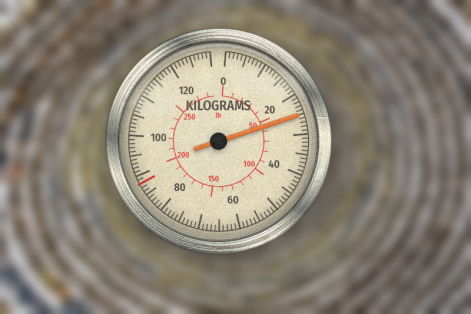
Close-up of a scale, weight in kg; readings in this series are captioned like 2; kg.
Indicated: 25; kg
